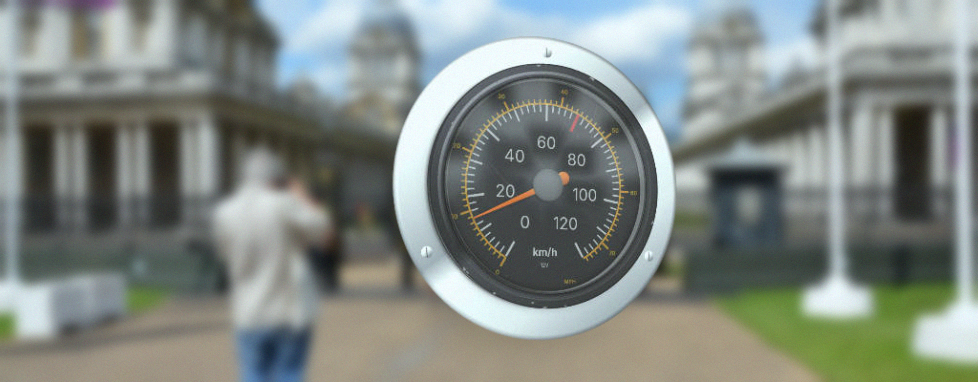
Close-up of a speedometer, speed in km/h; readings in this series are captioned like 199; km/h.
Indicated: 14; km/h
